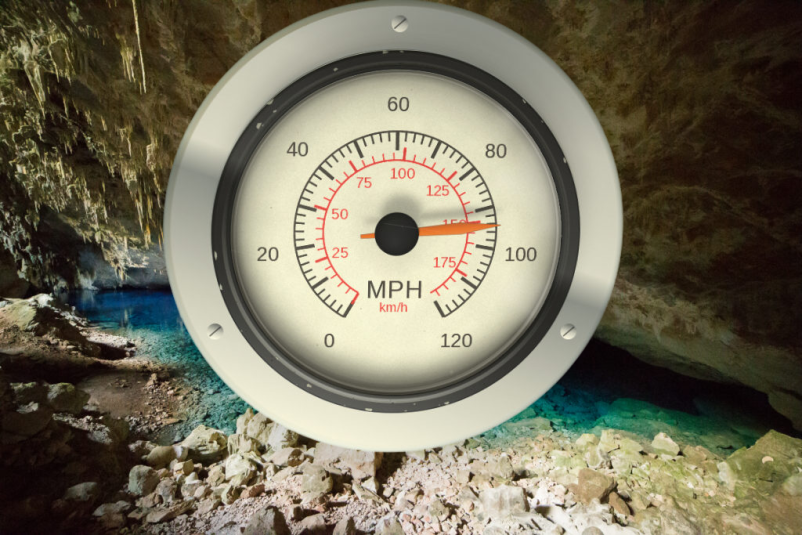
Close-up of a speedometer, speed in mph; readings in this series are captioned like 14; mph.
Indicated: 94; mph
